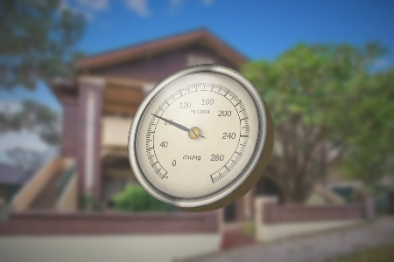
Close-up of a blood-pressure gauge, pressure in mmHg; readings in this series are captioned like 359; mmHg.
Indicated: 80; mmHg
